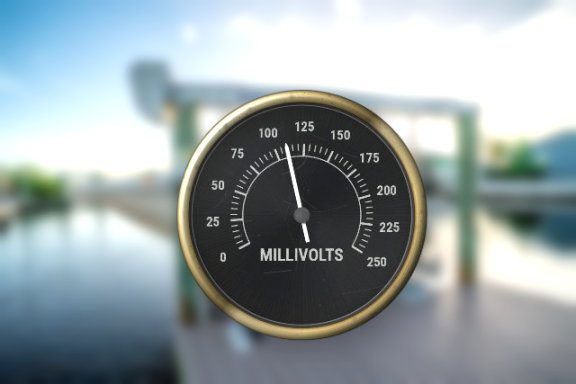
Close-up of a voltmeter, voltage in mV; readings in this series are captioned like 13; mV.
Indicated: 110; mV
